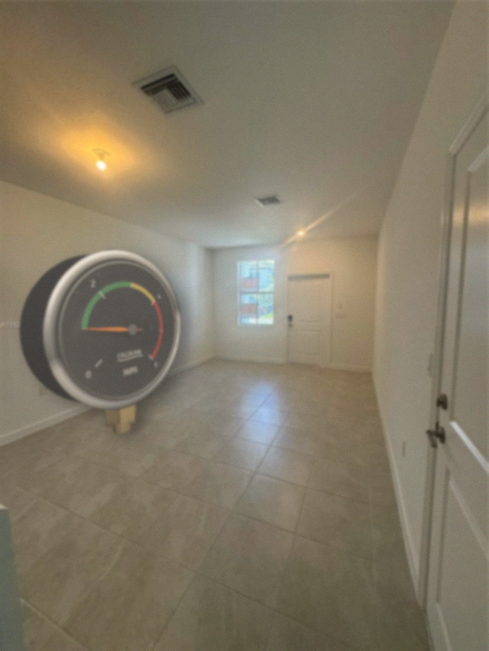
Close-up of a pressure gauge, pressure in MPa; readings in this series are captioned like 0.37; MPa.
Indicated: 1; MPa
